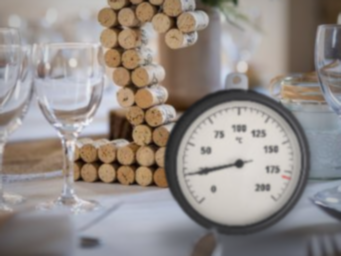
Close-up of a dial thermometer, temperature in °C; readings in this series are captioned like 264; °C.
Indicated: 25; °C
